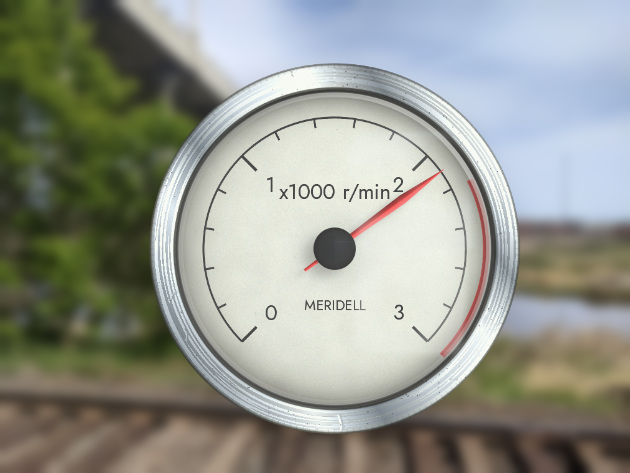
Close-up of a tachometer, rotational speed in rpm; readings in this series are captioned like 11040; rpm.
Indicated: 2100; rpm
